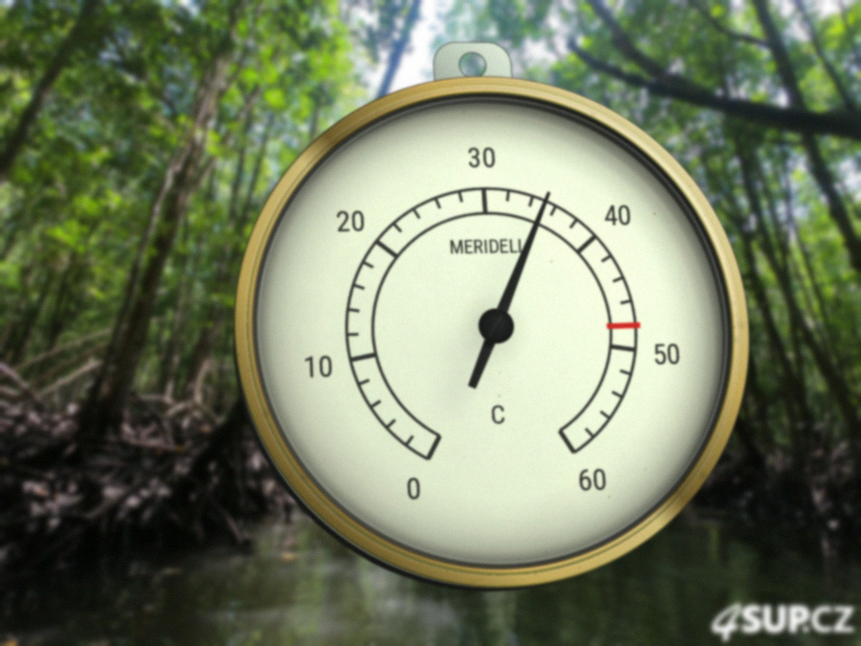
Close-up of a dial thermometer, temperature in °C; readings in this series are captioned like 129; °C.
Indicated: 35; °C
